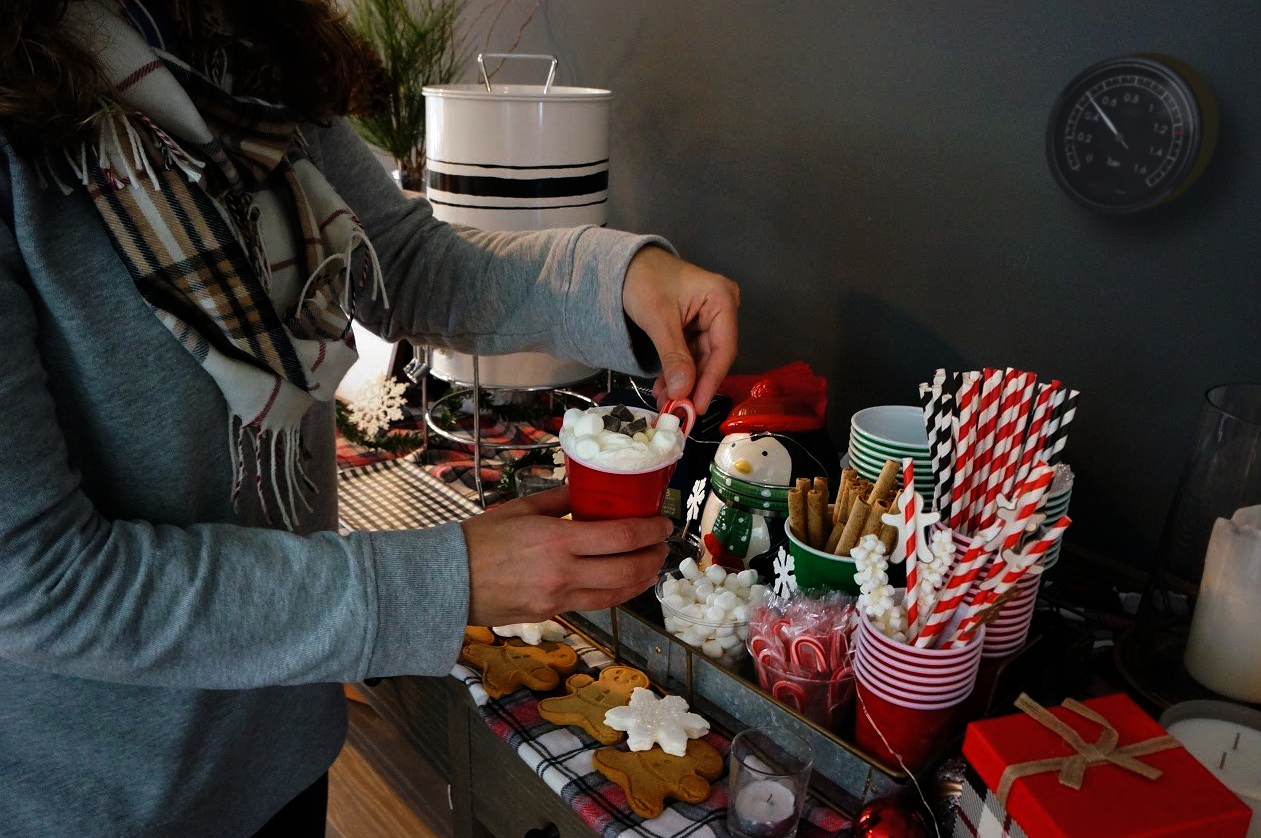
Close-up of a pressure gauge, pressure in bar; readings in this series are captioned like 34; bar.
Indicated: 0.5; bar
